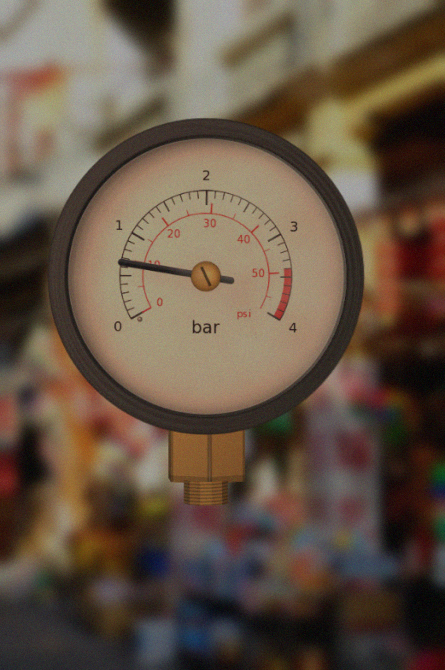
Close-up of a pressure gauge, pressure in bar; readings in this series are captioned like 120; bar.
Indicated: 0.65; bar
